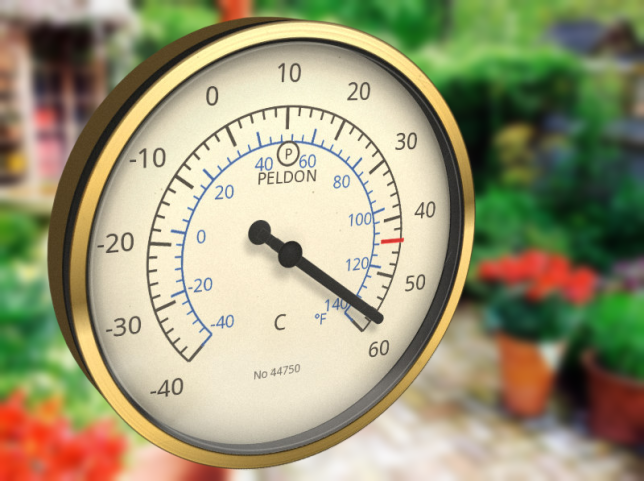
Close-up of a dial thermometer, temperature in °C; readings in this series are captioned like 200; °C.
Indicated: 57; °C
